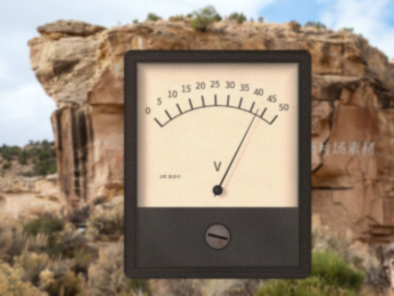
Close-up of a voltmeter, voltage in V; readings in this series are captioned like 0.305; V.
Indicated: 42.5; V
